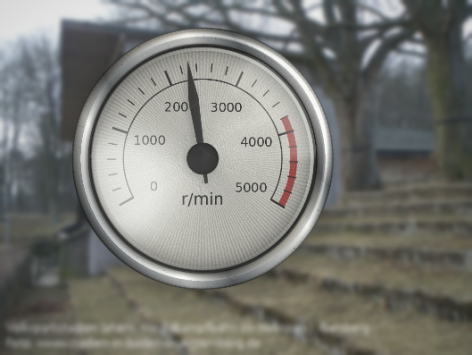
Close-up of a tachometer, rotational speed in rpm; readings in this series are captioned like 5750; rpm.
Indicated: 2300; rpm
